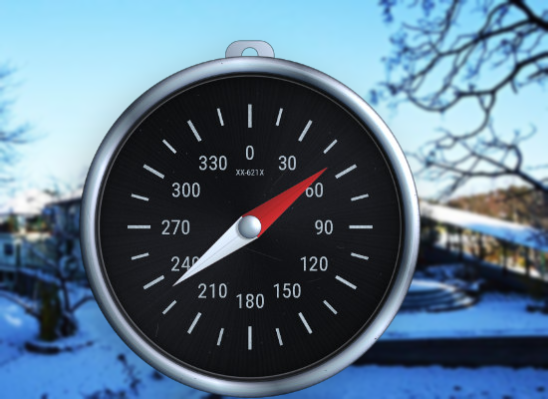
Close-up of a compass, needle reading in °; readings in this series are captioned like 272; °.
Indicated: 52.5; °
